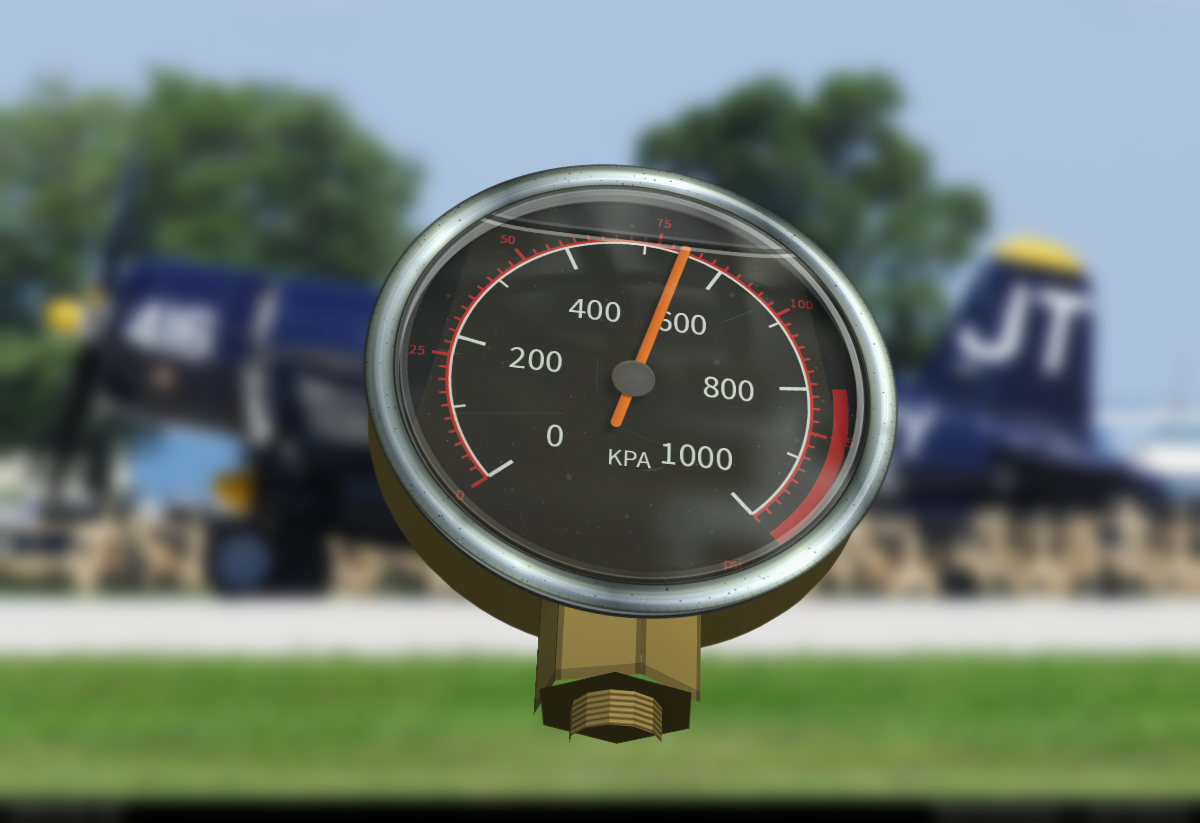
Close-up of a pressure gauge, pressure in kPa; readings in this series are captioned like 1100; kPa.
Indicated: 550; kPa
